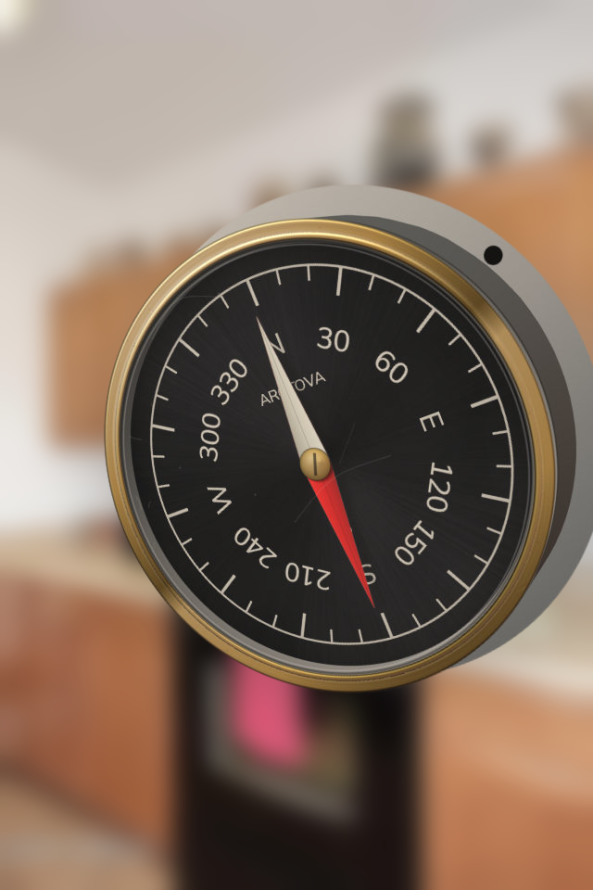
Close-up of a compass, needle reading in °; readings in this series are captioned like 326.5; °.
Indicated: 180; °
